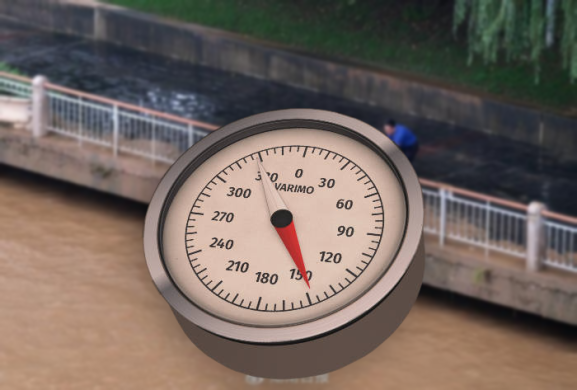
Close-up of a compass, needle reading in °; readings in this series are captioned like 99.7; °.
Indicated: 147.5; °
